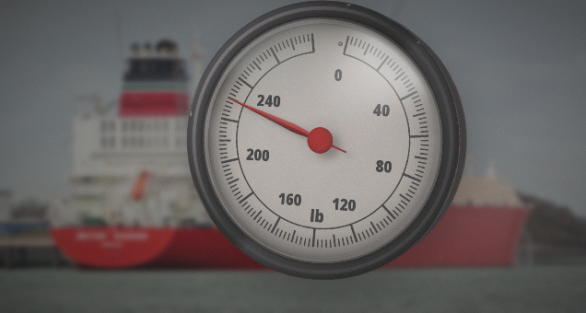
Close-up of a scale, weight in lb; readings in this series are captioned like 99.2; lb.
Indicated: 230; lb
